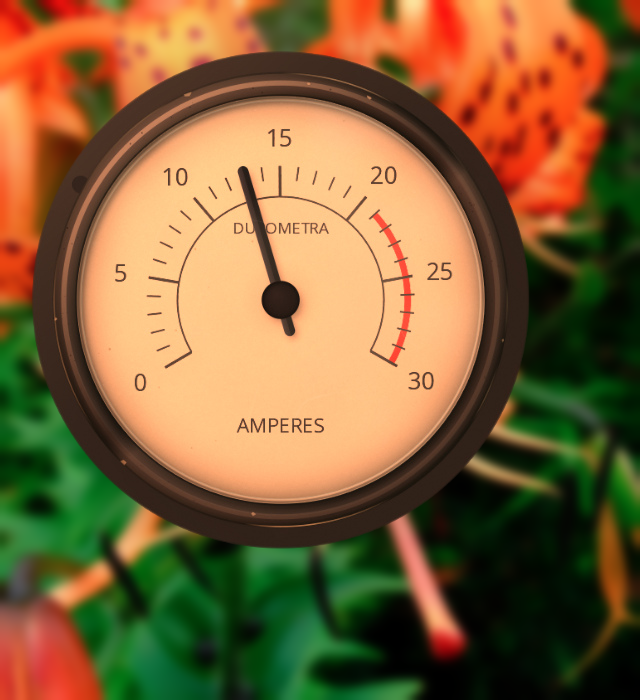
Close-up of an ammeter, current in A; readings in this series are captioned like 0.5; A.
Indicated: 13; A
